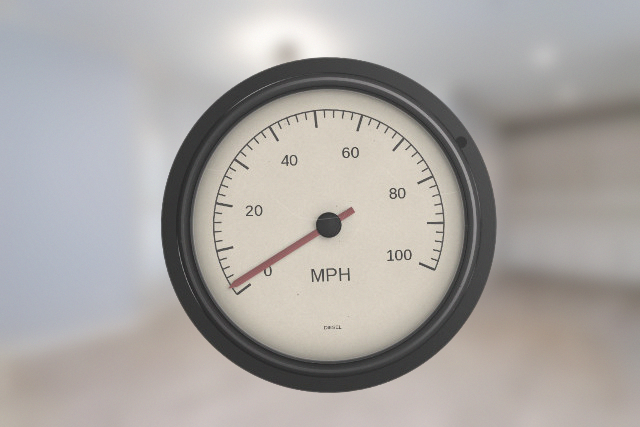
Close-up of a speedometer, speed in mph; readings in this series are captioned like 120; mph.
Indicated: 2; mph
